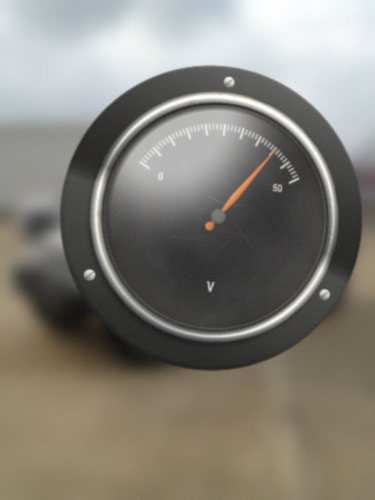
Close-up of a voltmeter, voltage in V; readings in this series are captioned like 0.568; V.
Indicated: 40; V
